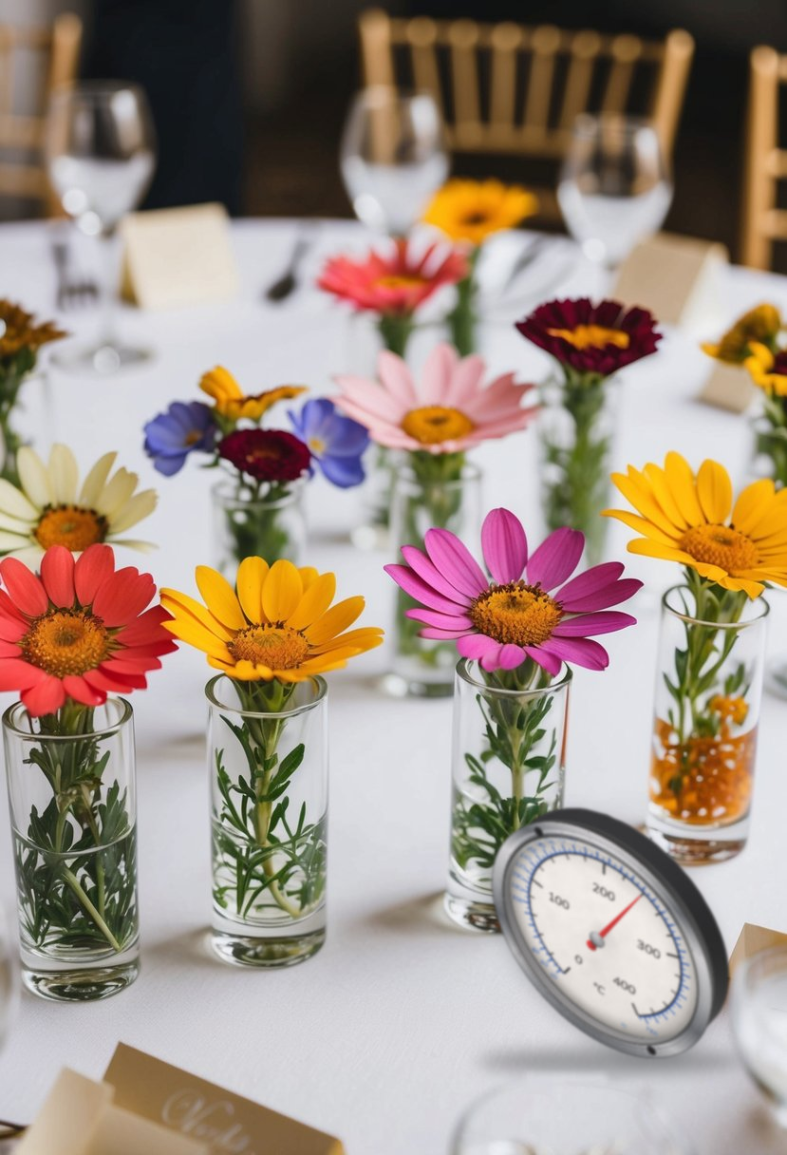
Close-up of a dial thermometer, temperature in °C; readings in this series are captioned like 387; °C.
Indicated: 240; °C
